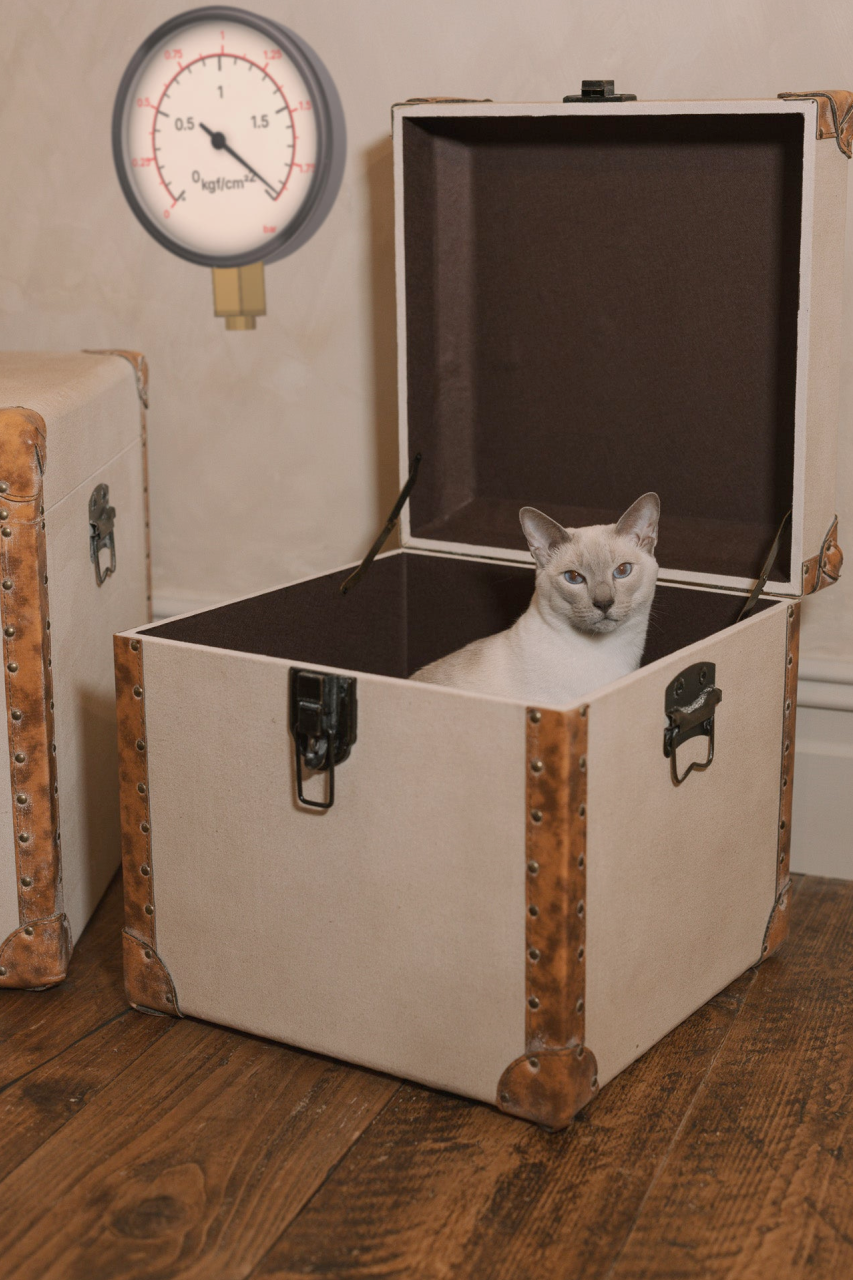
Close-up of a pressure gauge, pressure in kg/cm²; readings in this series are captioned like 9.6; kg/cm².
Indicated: 1.95; kg/cm²
